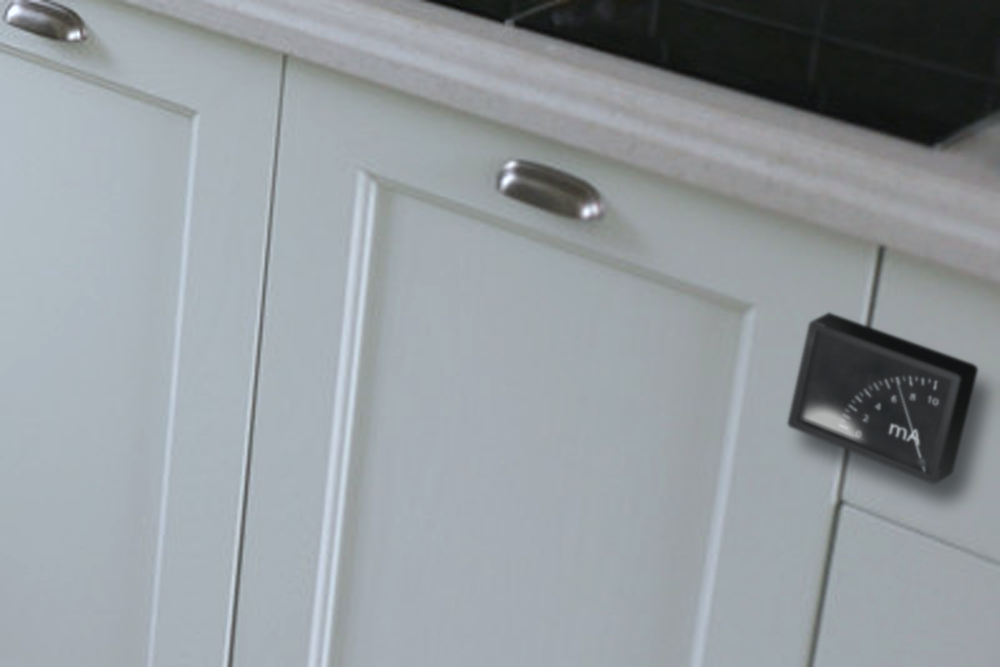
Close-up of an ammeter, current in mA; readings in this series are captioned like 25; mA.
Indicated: 7; mA
